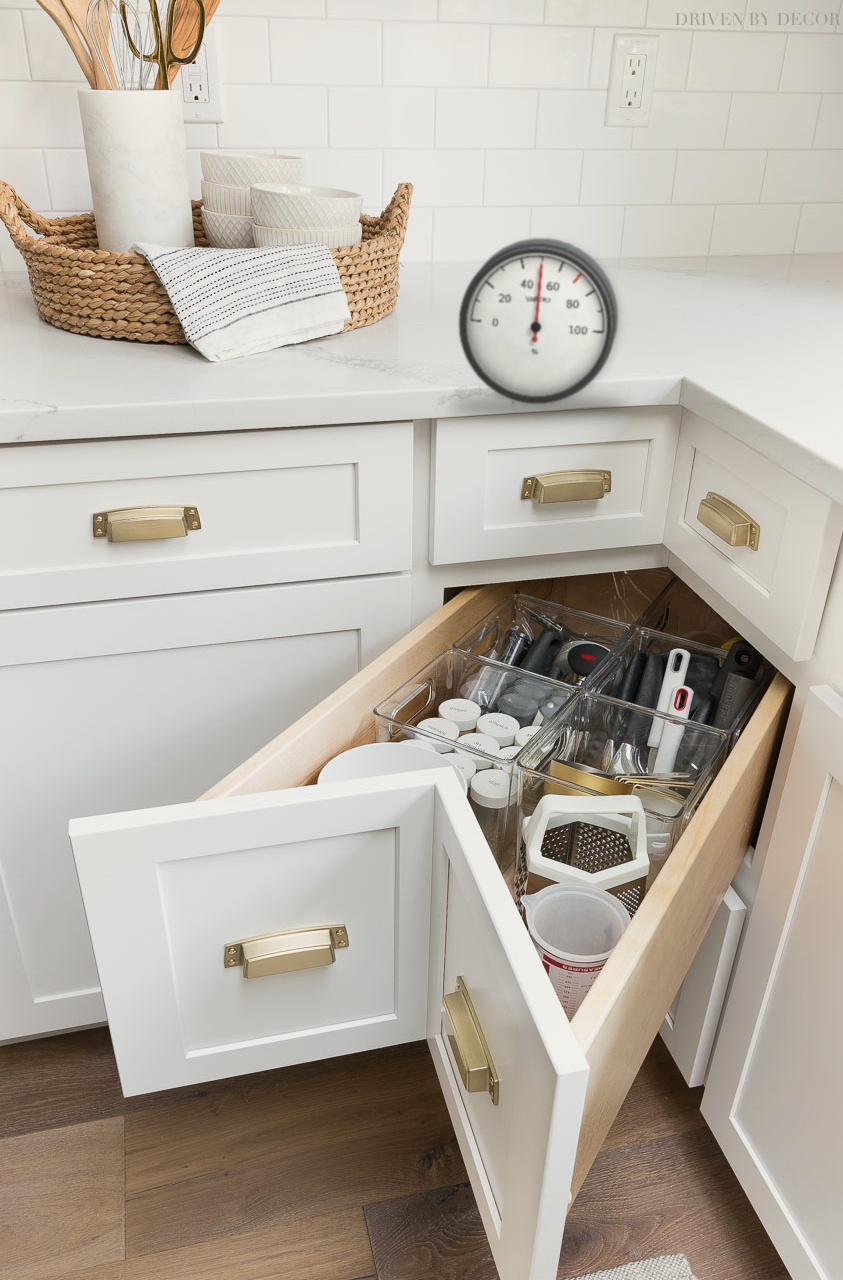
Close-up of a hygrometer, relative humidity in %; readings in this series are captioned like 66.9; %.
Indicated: 50; %
